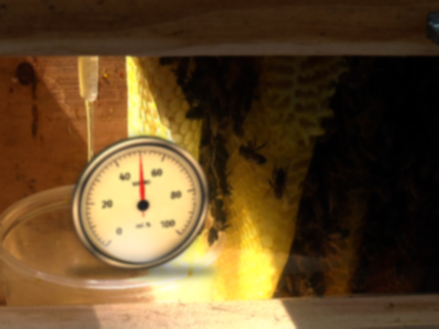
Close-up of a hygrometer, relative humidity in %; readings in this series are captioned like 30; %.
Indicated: 50; %
